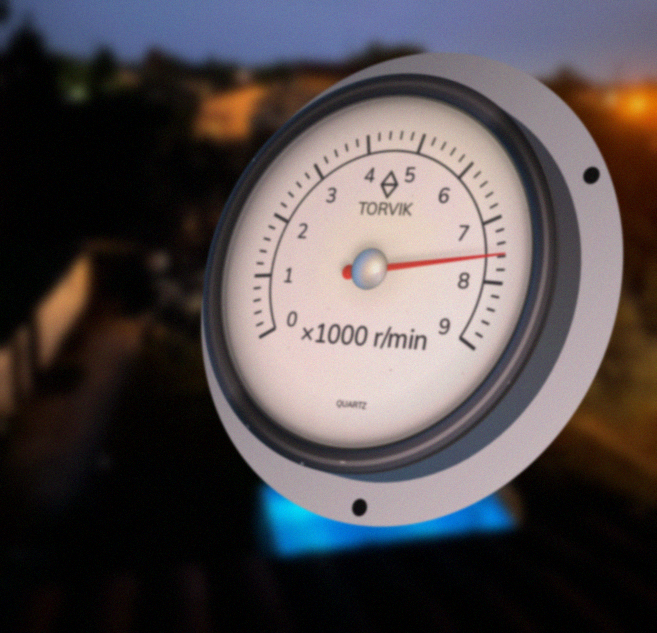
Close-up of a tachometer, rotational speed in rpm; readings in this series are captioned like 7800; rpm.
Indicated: 7600; rpm
